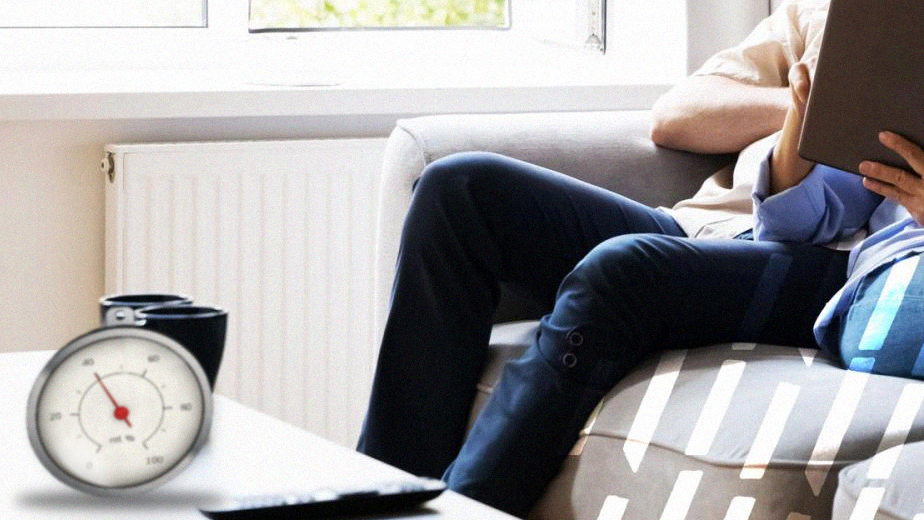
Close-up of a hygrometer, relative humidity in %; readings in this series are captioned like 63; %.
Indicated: 40; %
